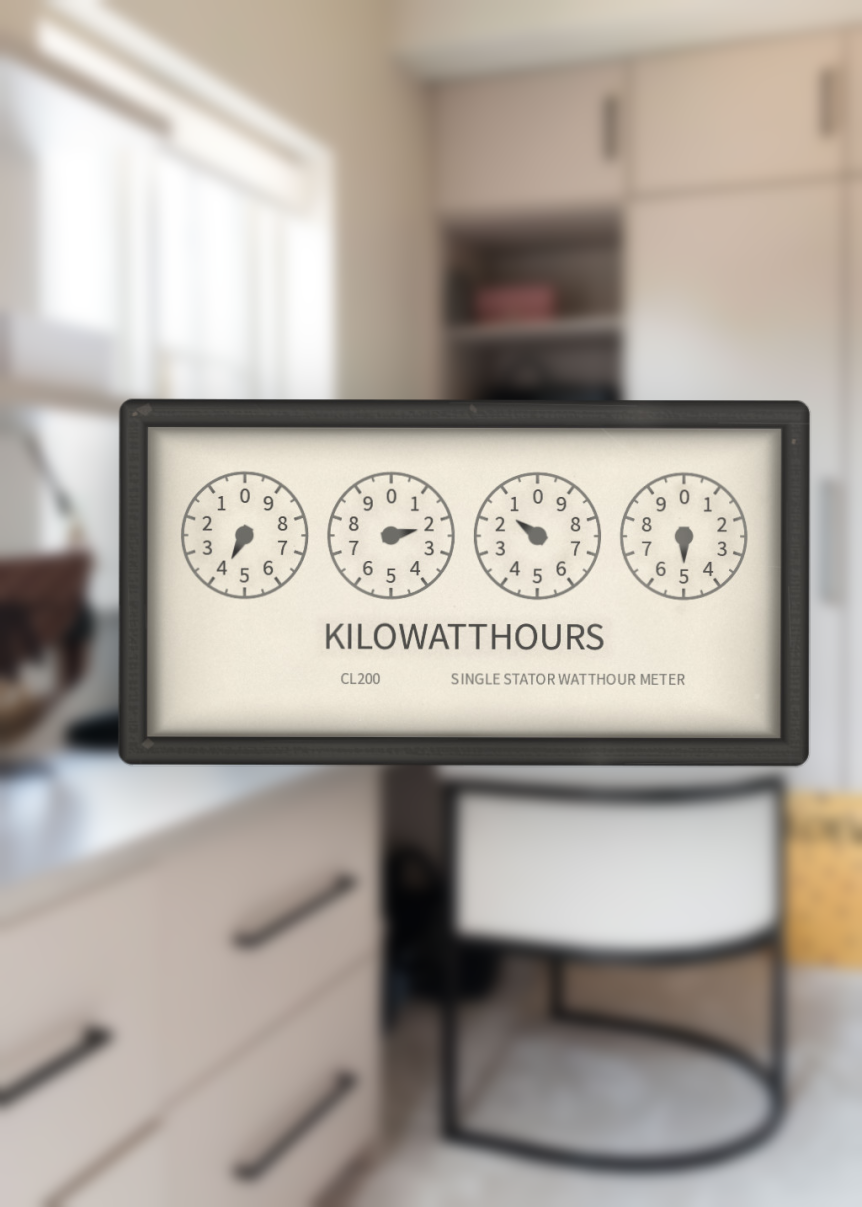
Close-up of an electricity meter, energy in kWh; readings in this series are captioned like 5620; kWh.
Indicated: 4215; kWh
